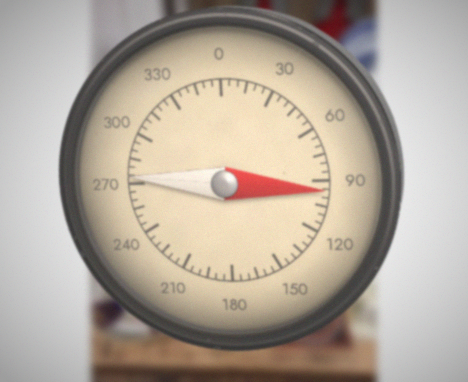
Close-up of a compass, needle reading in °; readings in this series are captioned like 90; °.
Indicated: 95; °
